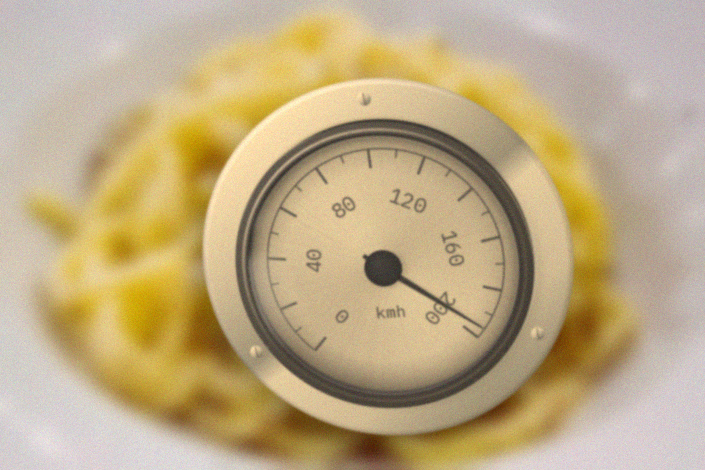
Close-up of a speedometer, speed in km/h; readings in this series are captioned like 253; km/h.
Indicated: 195; km/h
